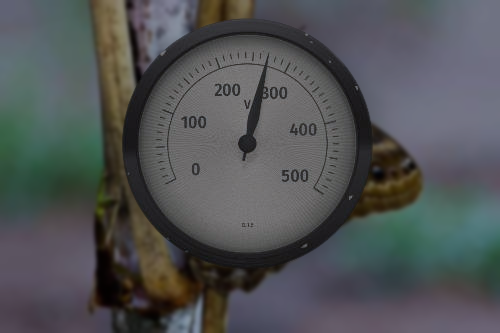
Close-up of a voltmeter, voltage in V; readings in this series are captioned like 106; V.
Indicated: 270; V
